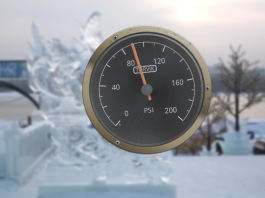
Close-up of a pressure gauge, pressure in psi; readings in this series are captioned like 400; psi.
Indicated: 90; psi
